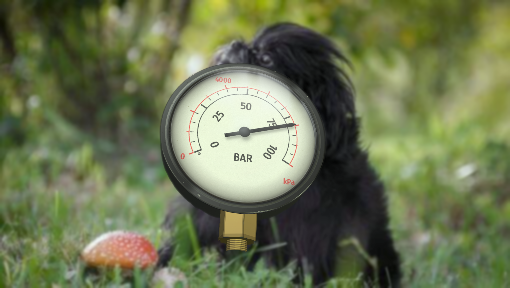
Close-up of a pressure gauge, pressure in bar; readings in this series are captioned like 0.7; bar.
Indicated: 80; bar
